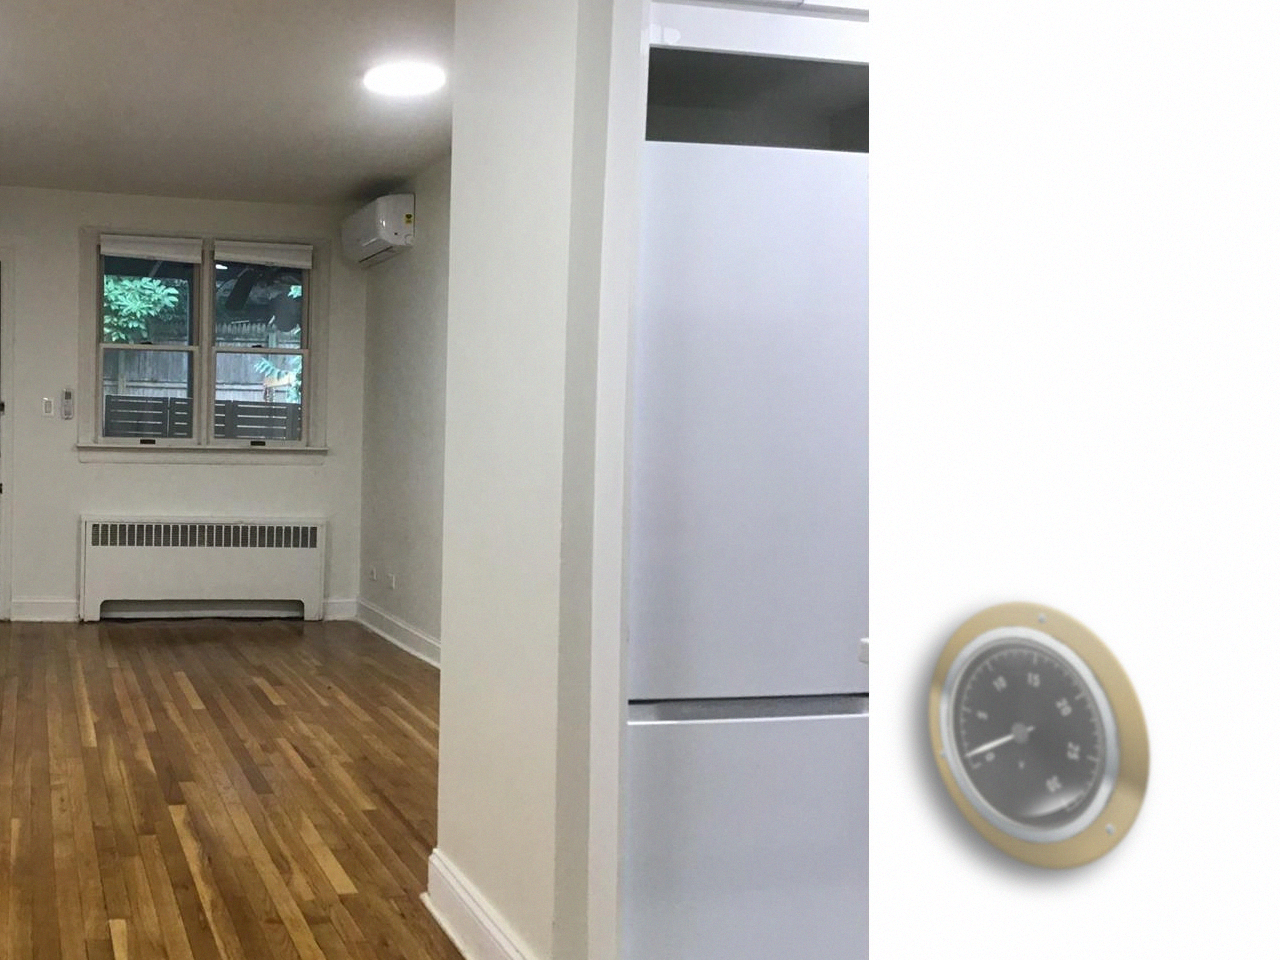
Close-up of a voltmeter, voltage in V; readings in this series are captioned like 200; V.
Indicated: 1; V
